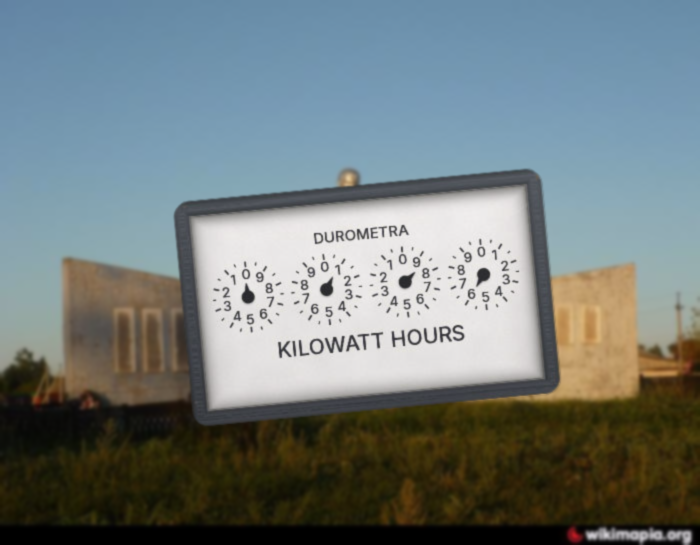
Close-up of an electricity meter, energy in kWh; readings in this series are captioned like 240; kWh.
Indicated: 86; kWh
